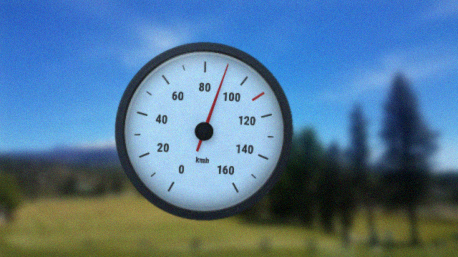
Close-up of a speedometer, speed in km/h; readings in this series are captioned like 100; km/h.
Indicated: 90; km/h
